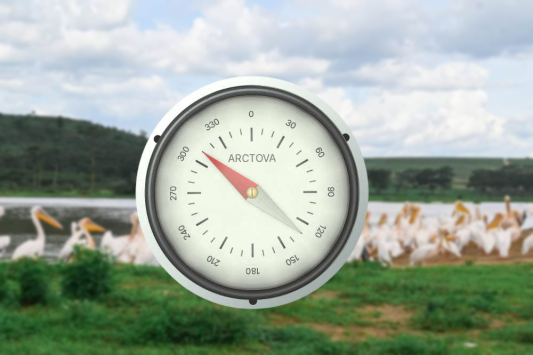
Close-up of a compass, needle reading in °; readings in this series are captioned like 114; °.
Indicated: 310; °
